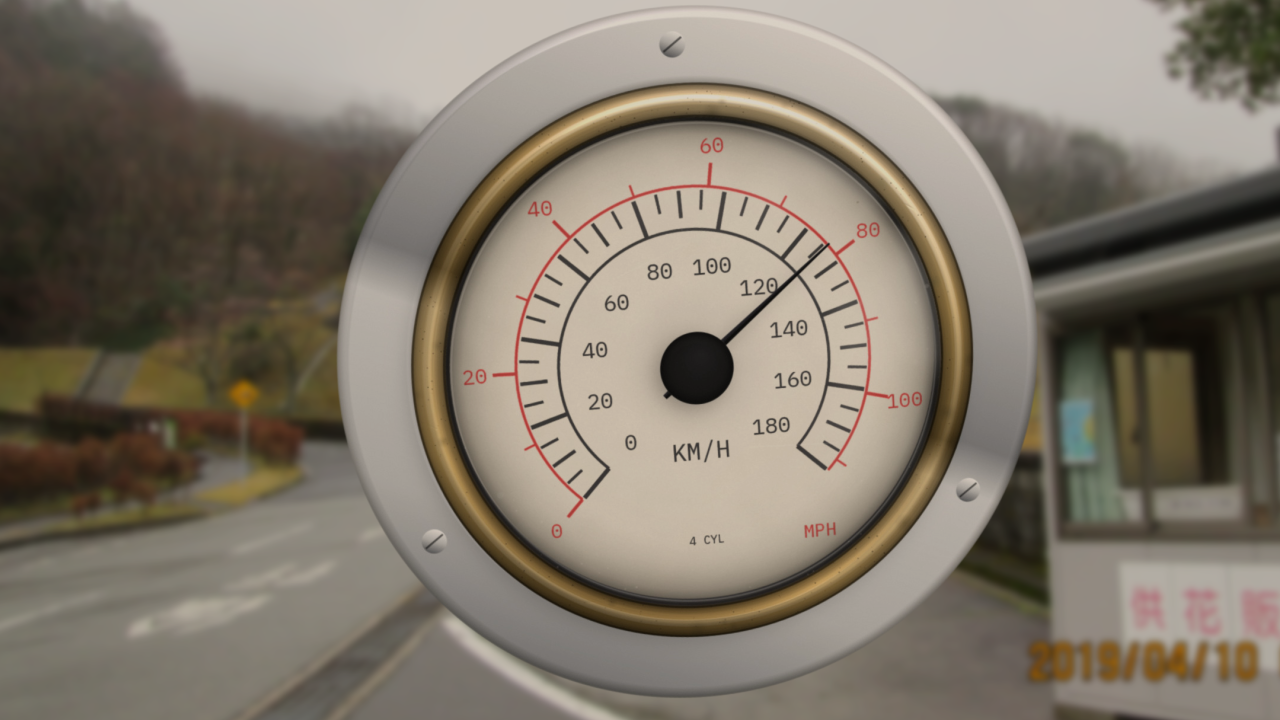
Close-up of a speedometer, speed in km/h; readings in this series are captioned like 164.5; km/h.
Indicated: 125; km/h
